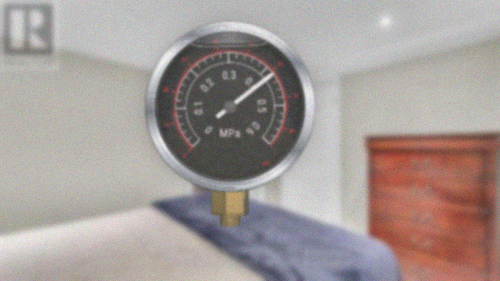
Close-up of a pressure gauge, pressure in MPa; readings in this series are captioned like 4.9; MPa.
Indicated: 0.42; MPa
